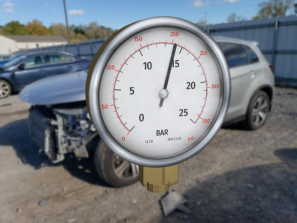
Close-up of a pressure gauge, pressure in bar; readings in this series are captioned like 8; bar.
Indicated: 14; bar
